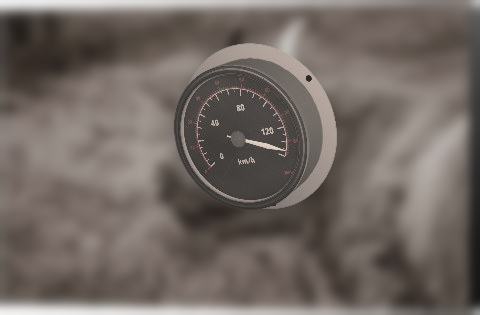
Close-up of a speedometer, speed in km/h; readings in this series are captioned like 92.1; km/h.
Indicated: 135; km/h
